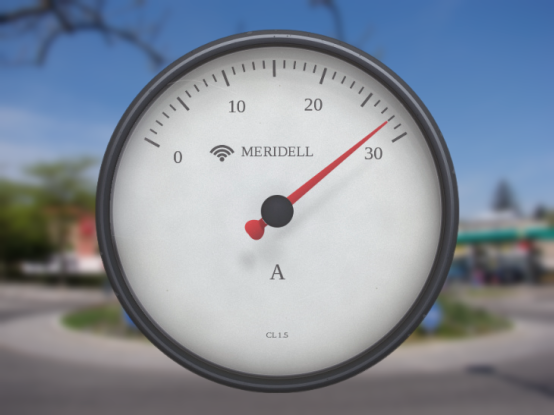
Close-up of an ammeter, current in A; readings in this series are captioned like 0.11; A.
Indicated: 28; A
